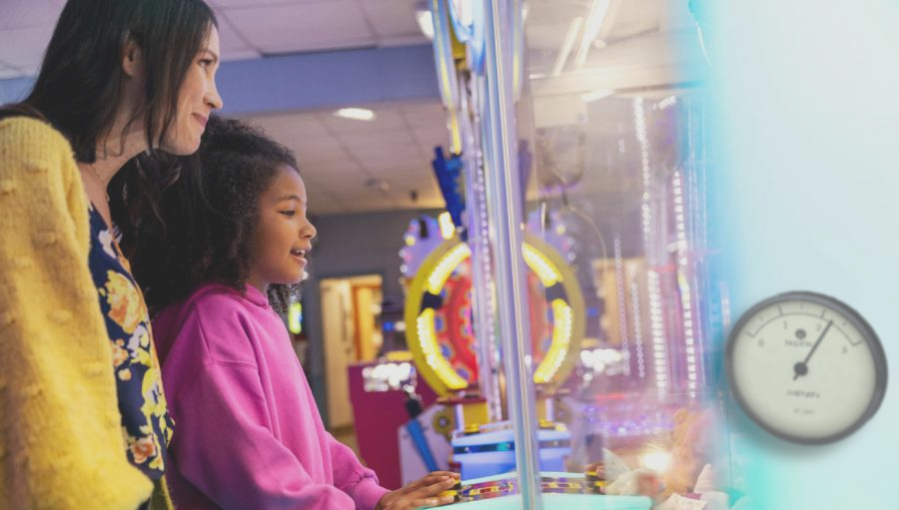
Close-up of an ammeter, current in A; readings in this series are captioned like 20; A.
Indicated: 2.25; A
